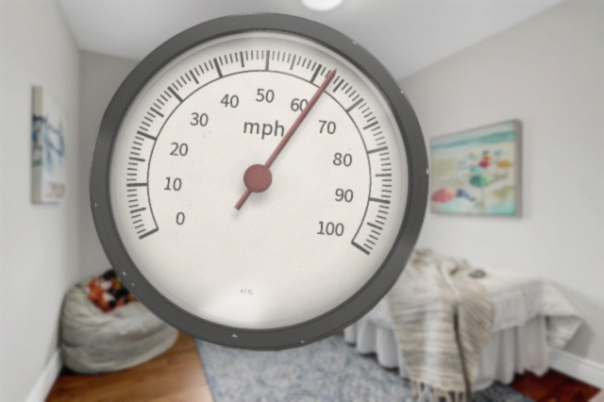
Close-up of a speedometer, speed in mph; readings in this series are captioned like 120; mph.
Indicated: 63; mph
